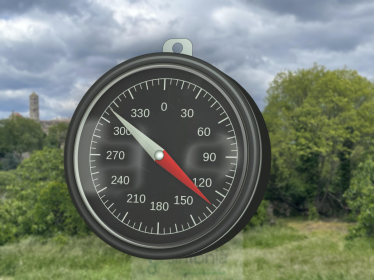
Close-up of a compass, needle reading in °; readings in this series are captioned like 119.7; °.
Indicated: 130; °
